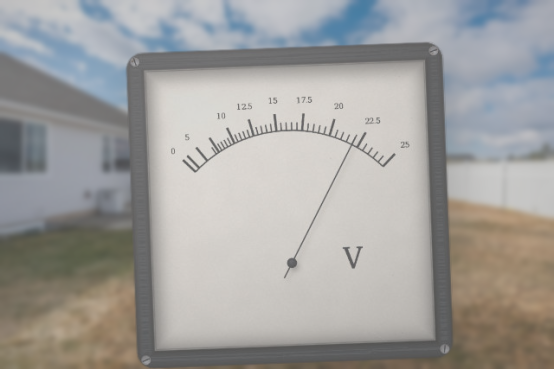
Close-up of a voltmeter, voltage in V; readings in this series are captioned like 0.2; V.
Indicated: 22; V
